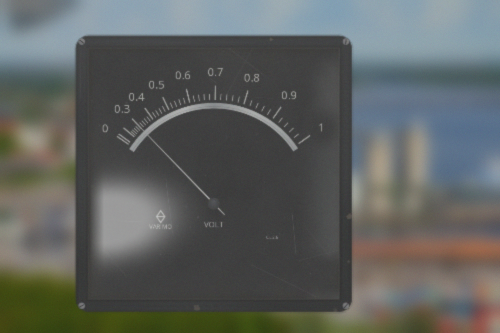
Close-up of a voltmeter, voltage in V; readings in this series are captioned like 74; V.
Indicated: 0.3; V
